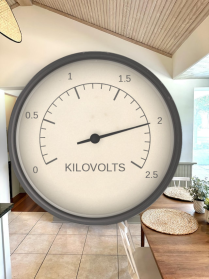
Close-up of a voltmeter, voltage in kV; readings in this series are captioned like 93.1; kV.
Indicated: 2; kV
